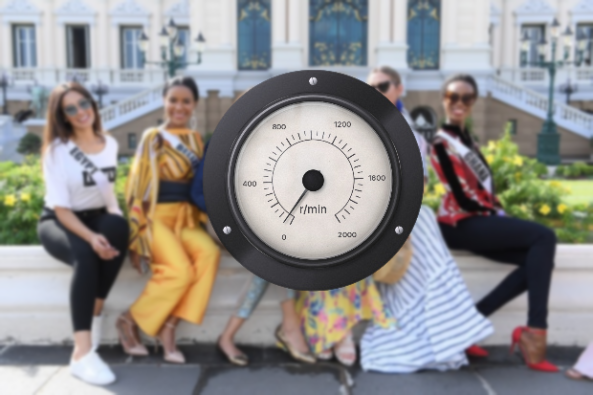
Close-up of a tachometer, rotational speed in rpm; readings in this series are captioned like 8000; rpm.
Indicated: 50; rpm
